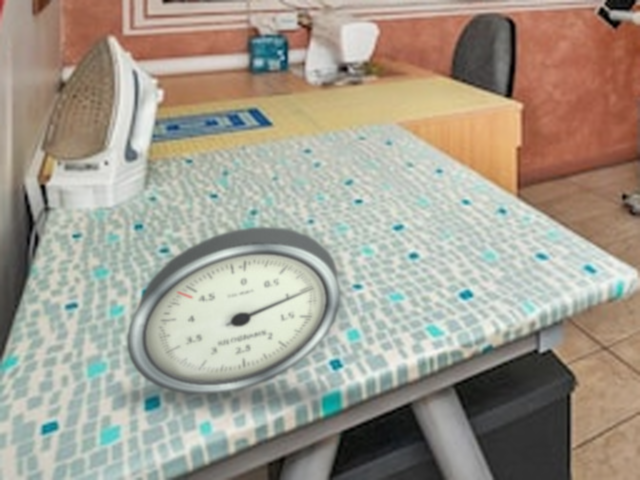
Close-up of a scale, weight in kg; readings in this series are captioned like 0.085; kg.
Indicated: 1; kg
